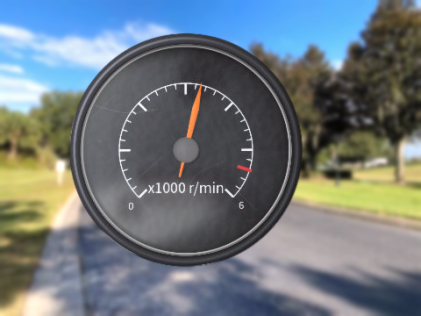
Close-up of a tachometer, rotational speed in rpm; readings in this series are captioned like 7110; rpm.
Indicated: 3300; rpm
